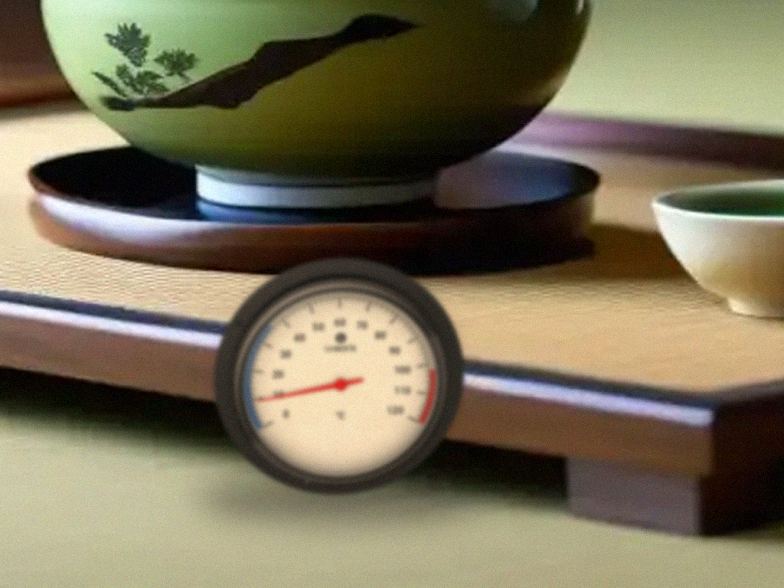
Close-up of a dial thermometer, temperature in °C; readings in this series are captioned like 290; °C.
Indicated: 10; °C
